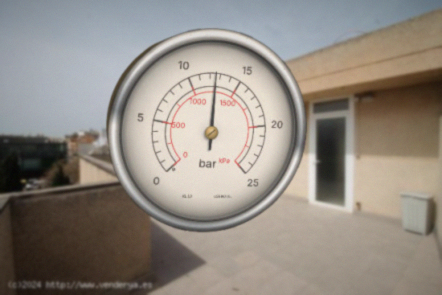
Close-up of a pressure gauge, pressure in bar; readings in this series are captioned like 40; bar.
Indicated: 12.5; bar
